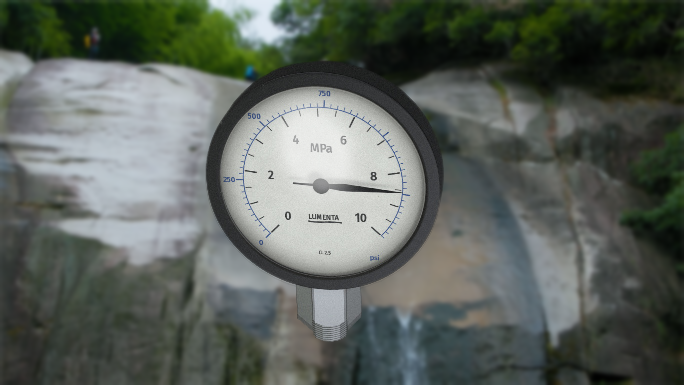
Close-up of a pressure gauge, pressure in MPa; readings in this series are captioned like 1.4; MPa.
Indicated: 8.5; MPa
